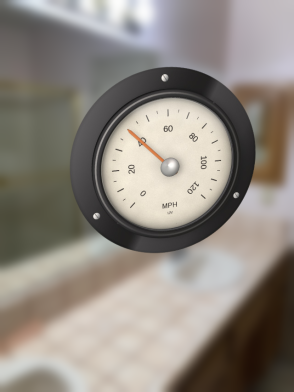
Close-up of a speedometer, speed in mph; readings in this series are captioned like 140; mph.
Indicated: 40; mph
